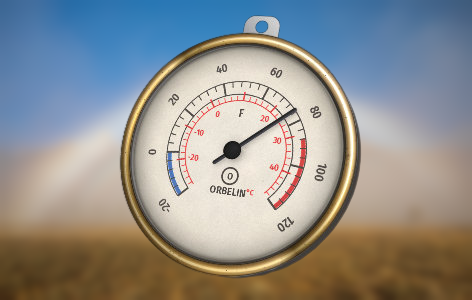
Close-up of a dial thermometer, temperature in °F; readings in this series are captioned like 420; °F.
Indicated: 76; °F
